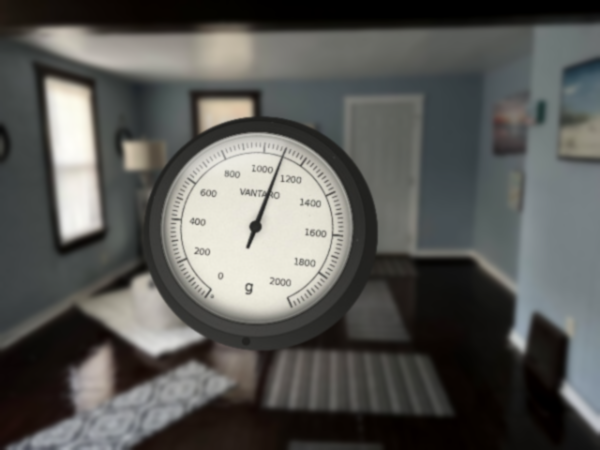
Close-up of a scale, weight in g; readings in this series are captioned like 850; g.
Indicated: 1100; g
